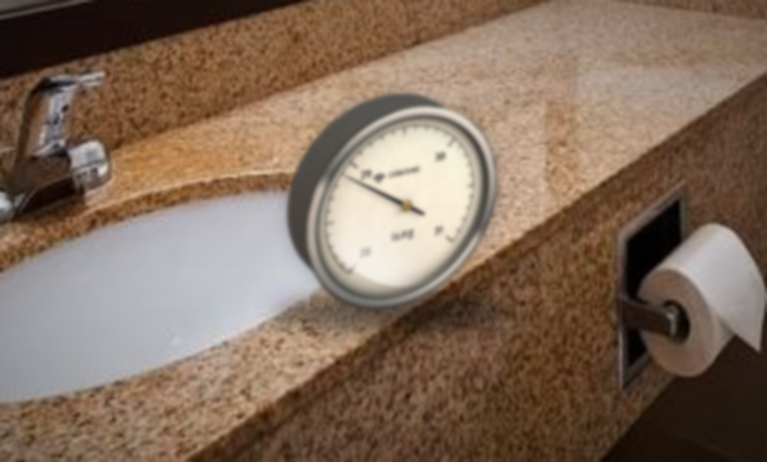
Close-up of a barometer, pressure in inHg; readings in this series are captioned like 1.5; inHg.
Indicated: 28.9; inHg
